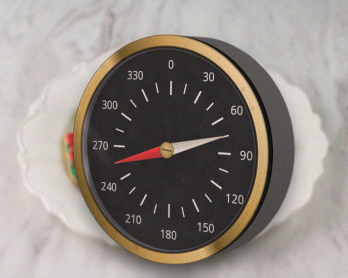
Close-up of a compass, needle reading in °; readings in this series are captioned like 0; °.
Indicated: 255; °
